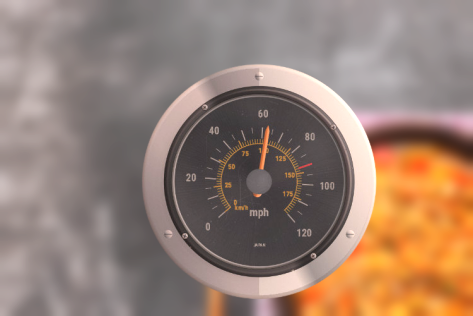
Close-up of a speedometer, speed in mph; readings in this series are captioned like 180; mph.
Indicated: 62.5; mph
